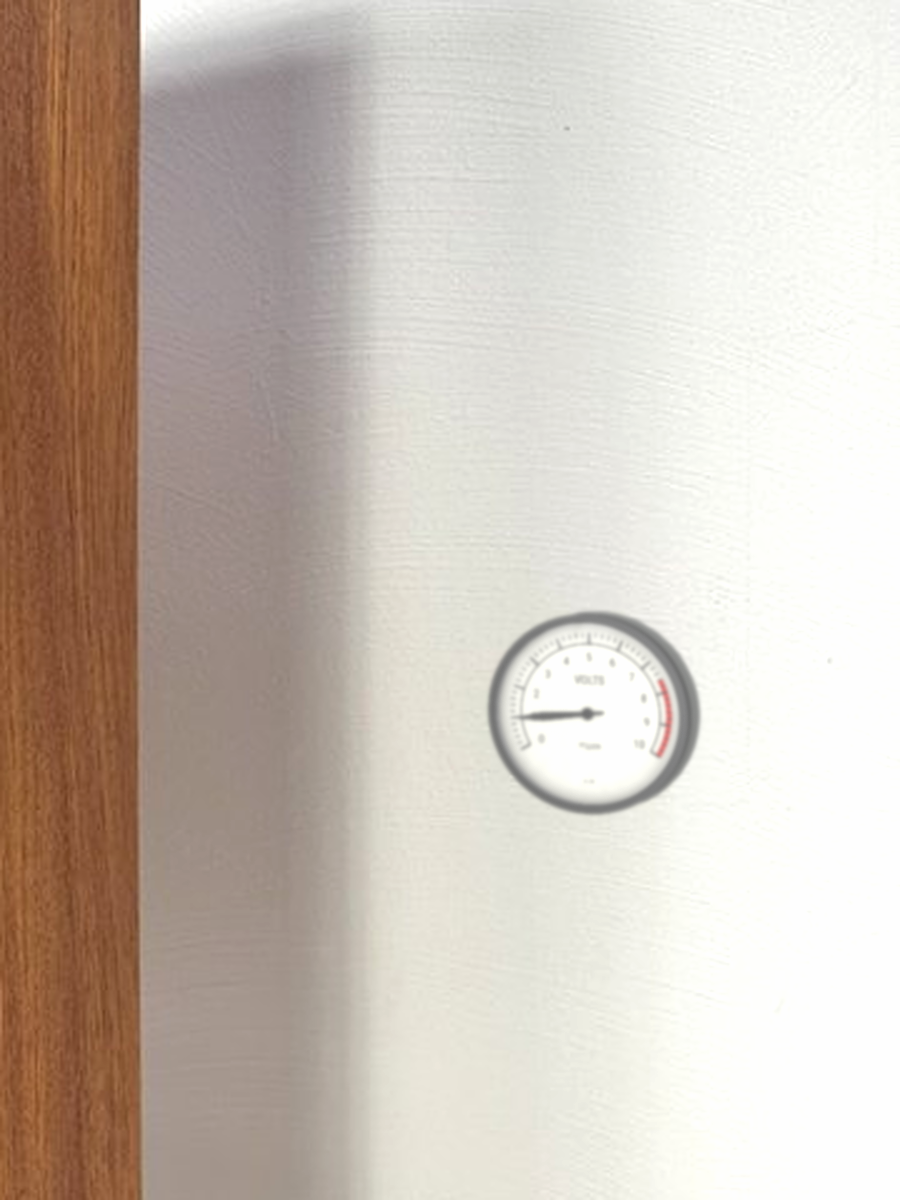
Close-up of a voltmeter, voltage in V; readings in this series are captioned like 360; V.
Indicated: 1; V
